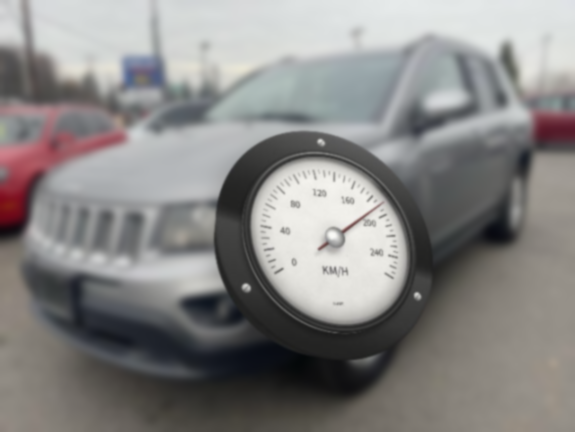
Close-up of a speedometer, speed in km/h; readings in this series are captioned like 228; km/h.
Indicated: 190; km/h
